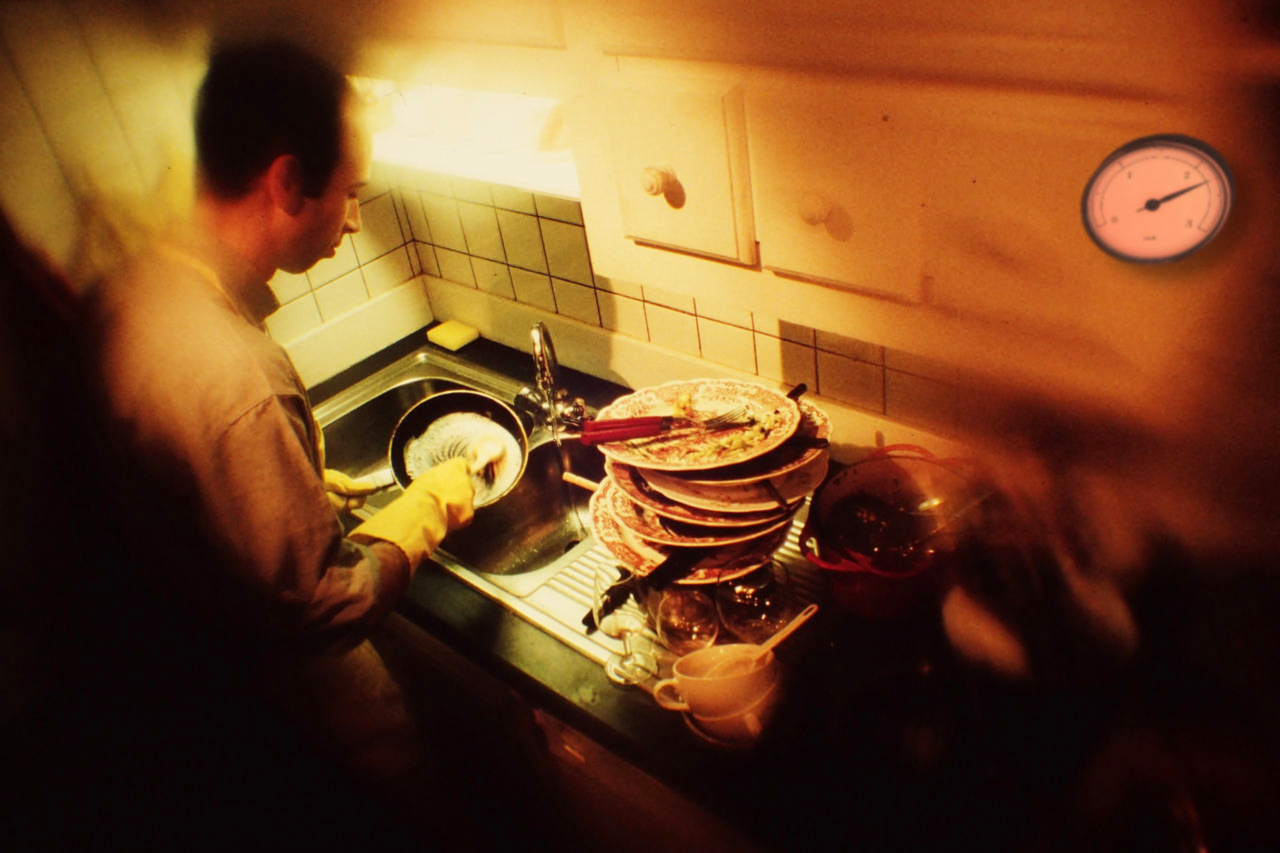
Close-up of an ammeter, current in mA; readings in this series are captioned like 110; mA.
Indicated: 2.25; mA
